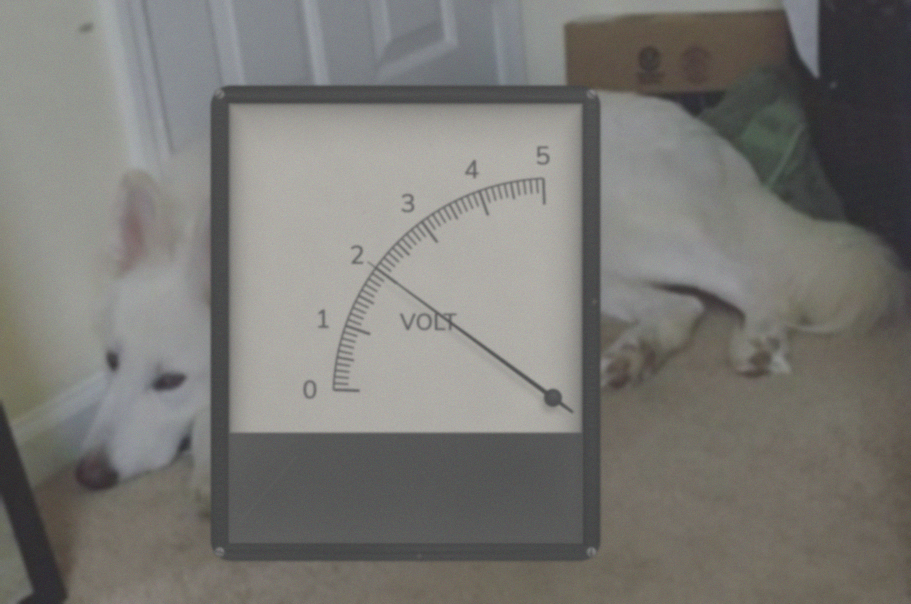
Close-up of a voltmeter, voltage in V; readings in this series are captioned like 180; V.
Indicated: 2; V
